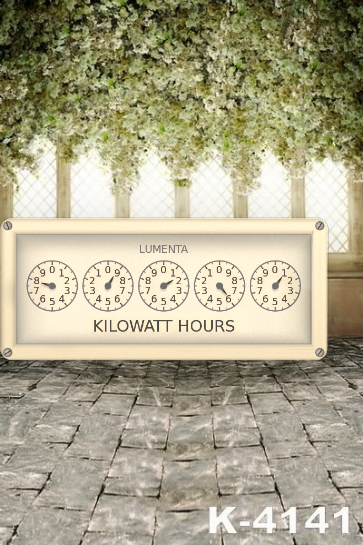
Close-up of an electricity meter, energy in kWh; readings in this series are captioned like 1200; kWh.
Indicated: 79161; kWh
